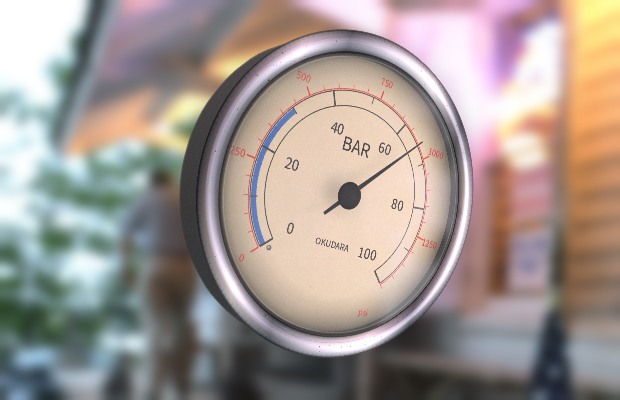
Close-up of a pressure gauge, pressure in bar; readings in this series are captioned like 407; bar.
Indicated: 65; bar
